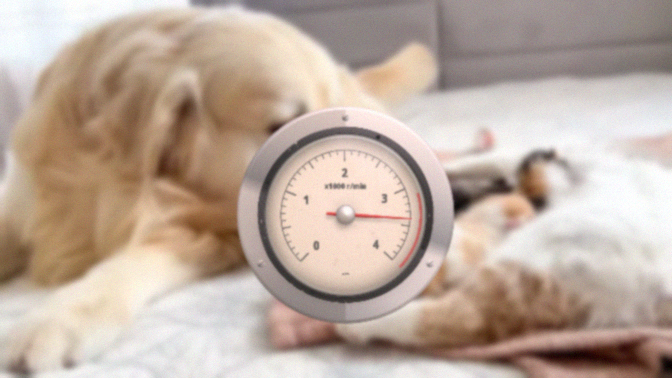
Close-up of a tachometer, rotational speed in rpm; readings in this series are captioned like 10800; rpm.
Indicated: 3400; rpm
